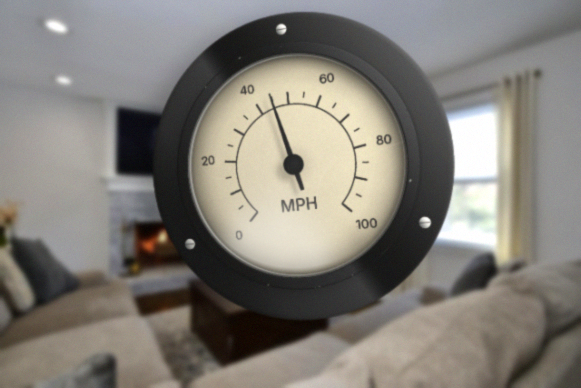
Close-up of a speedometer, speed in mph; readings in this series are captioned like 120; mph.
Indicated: 45; mph
